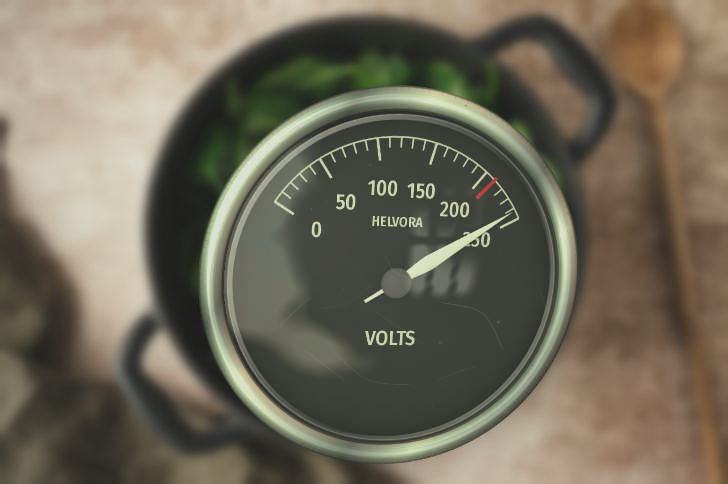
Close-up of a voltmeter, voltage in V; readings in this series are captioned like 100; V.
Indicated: 240; V
